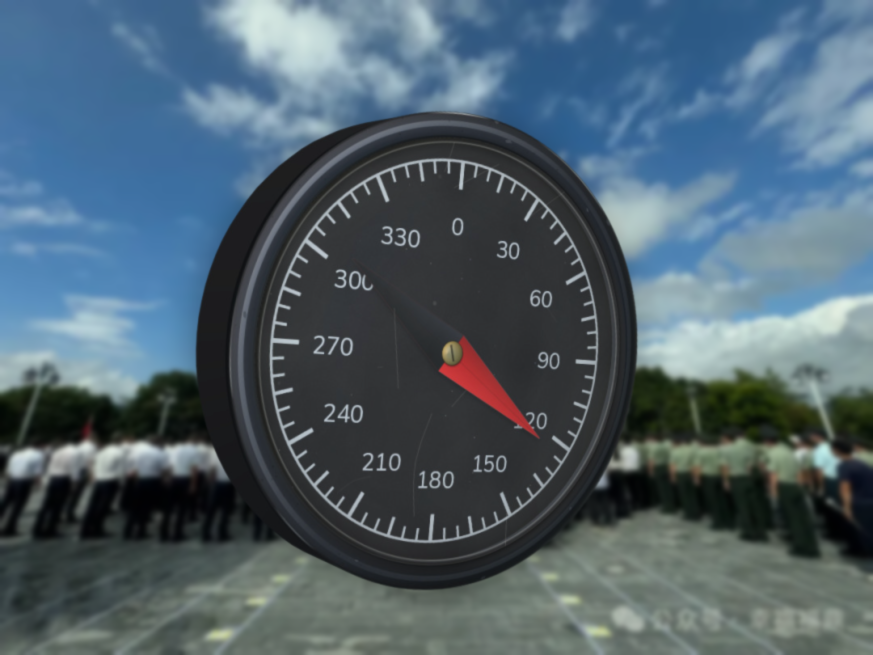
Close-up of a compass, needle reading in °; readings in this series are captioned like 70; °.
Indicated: 125; °
